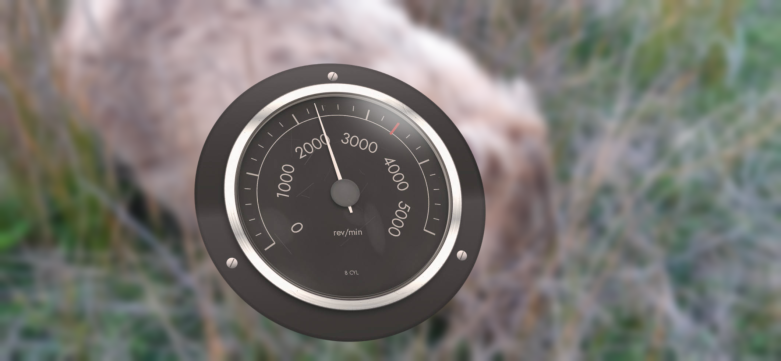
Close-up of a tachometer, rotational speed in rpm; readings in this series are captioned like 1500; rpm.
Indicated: 2300; rpm
